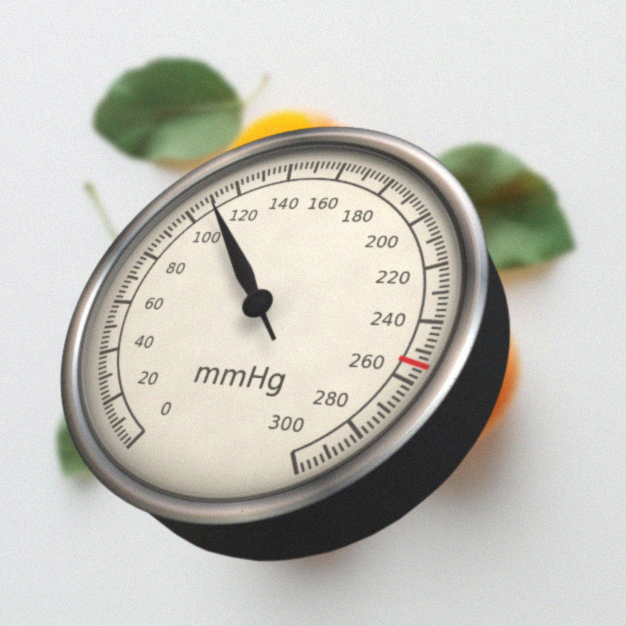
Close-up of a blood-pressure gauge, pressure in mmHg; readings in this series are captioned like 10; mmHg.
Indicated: 110; mmHg
